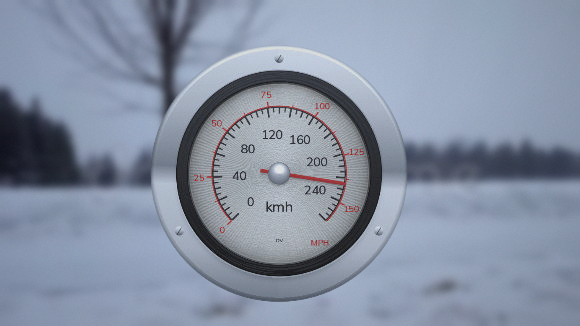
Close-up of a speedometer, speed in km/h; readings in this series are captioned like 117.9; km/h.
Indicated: 225; km/h
